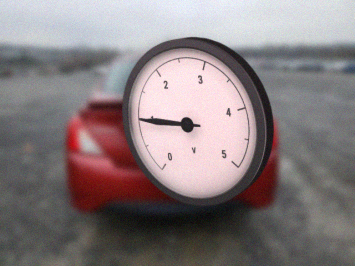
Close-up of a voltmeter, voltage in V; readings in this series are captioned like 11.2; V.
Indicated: 1; V
